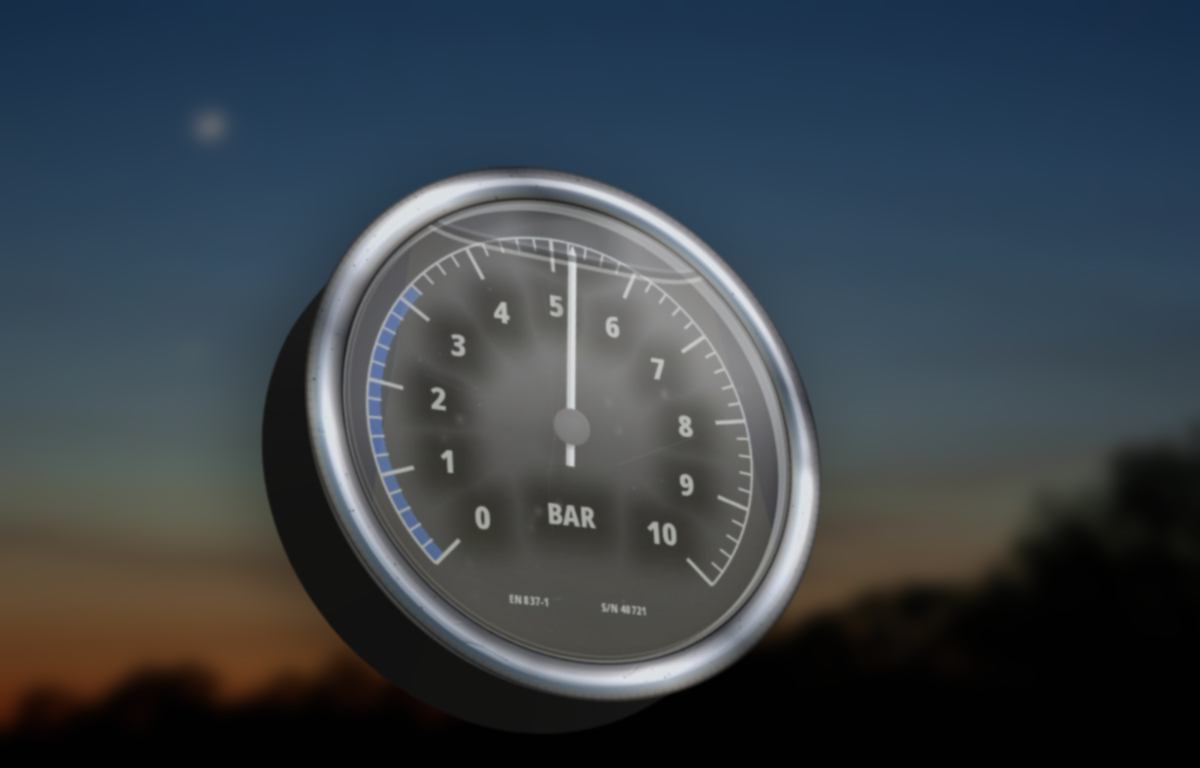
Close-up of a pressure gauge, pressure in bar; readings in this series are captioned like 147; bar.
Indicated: 5.2; bar
